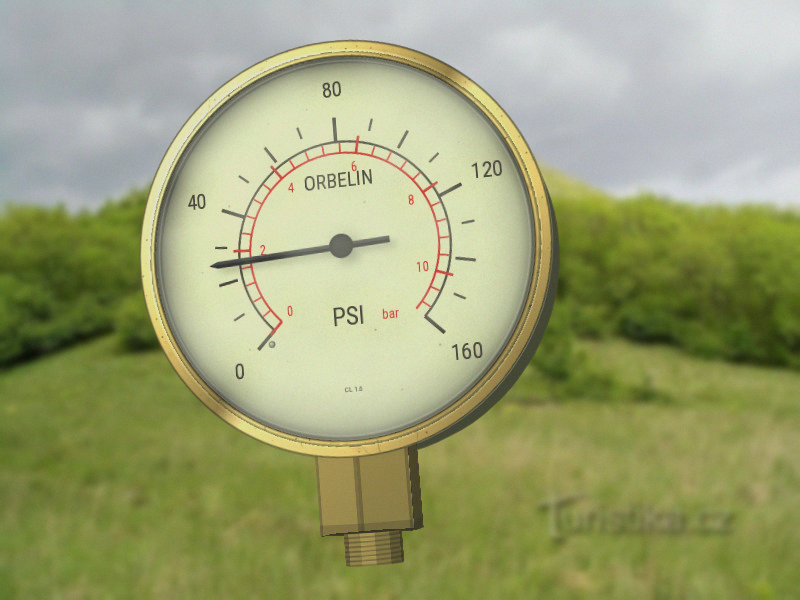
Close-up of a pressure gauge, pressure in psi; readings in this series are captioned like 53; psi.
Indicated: 25; psi
